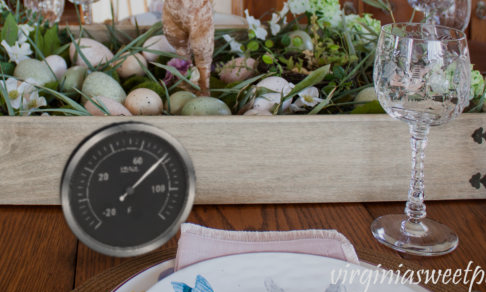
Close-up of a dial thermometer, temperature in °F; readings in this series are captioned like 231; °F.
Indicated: 76; °F
